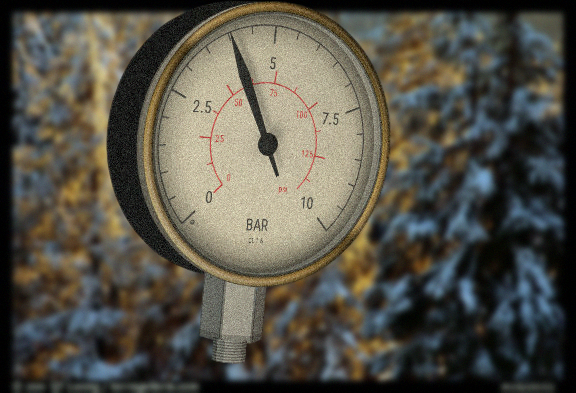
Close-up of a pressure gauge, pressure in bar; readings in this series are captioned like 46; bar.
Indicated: 4; bar
